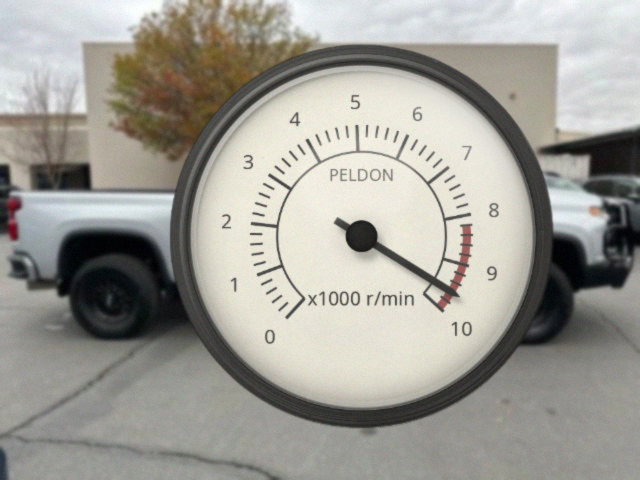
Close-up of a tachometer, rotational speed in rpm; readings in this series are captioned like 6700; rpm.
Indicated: 9600; rpm
